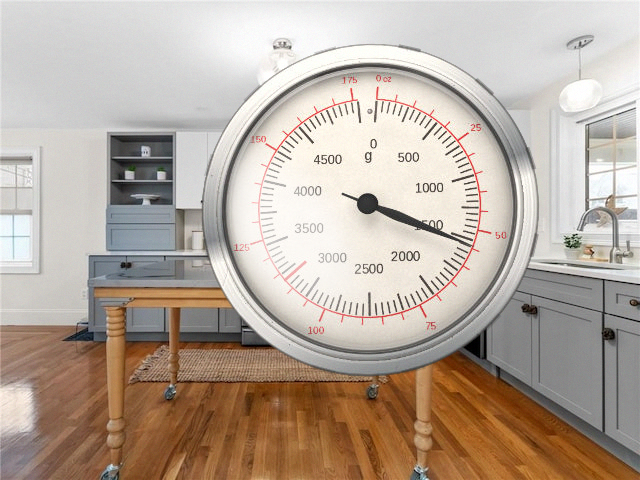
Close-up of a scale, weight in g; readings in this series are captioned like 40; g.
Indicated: 1550; g
